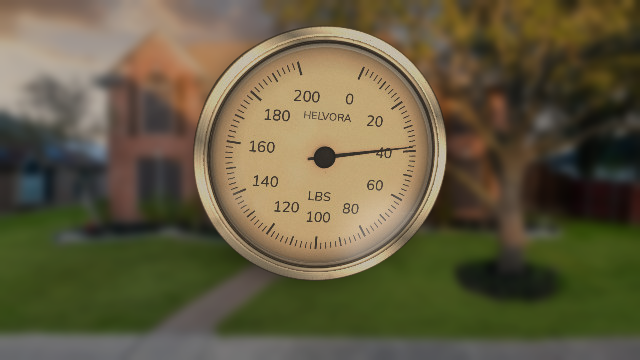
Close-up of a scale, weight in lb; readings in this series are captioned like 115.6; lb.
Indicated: 38; lb
